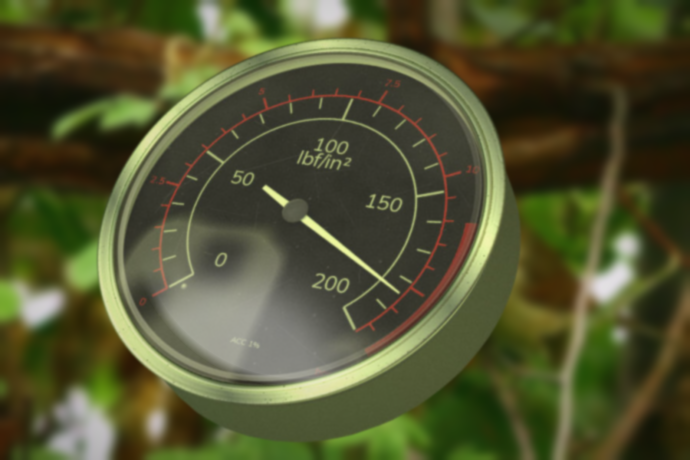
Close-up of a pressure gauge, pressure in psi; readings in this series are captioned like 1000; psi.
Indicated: 185; psi
